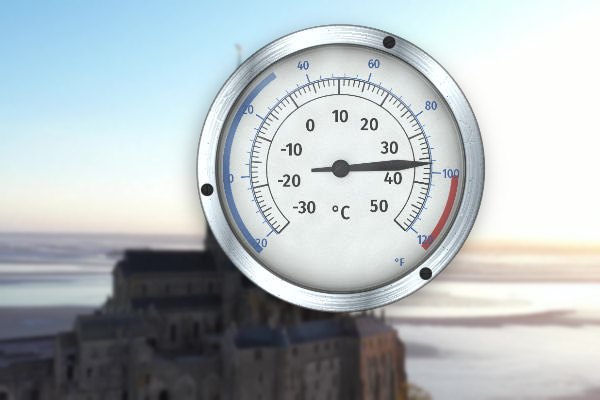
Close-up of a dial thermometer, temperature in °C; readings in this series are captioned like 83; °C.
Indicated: 36; °C
